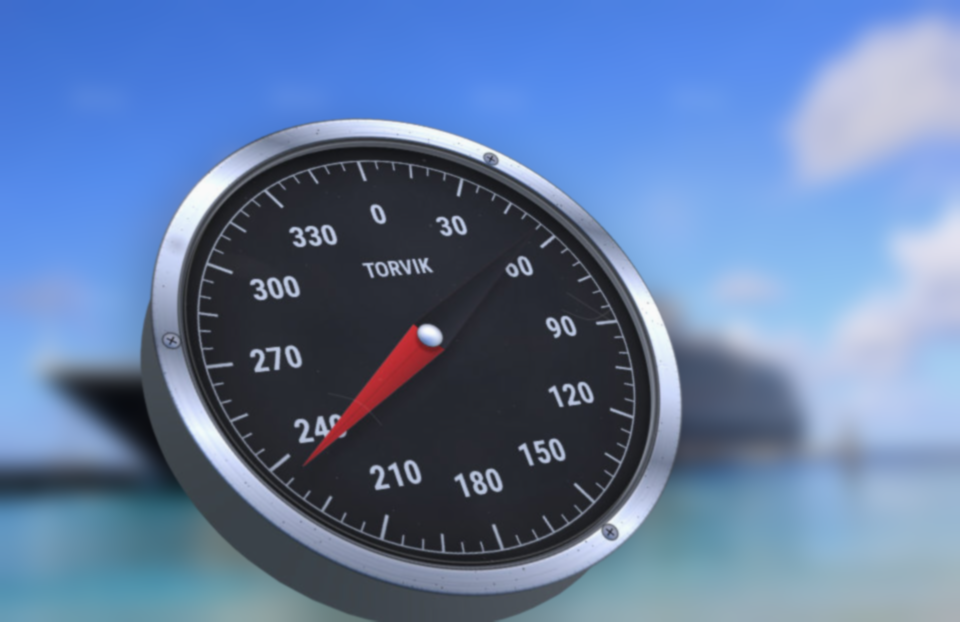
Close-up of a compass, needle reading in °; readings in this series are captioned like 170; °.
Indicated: 235; °
